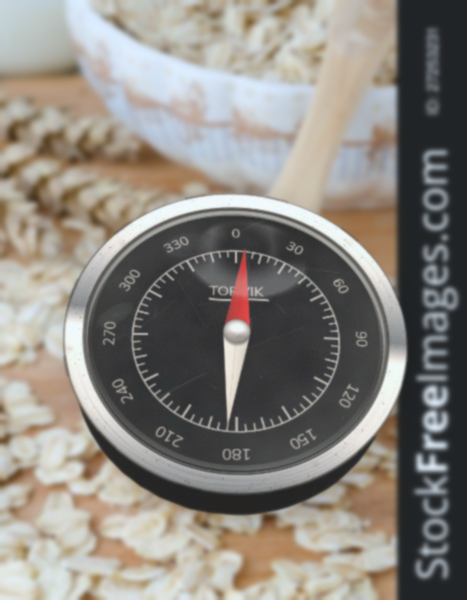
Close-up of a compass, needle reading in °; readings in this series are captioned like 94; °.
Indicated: 5; °
